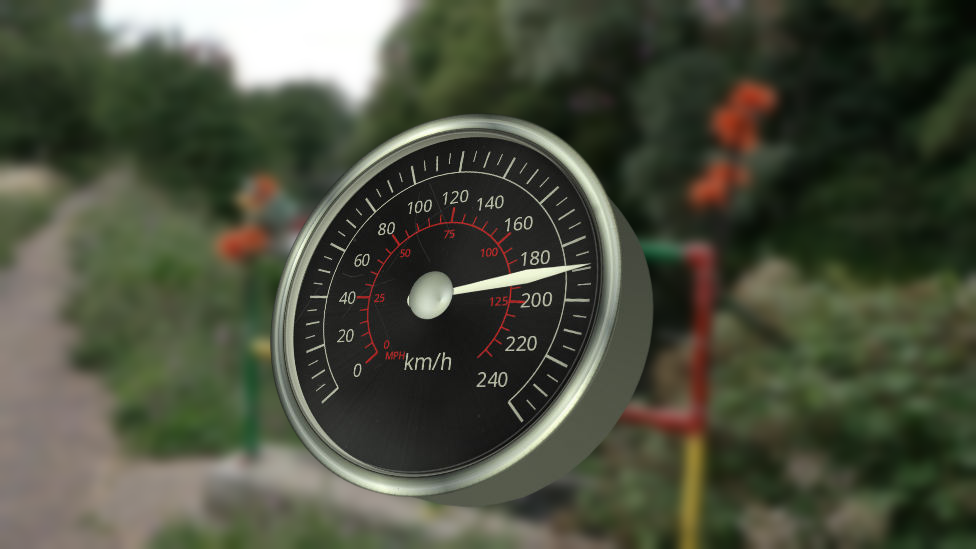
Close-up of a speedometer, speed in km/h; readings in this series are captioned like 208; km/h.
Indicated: 190; km/h
